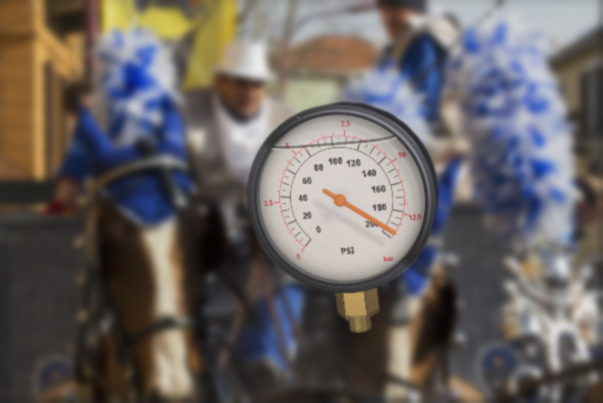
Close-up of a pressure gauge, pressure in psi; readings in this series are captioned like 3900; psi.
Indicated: 195; psi
